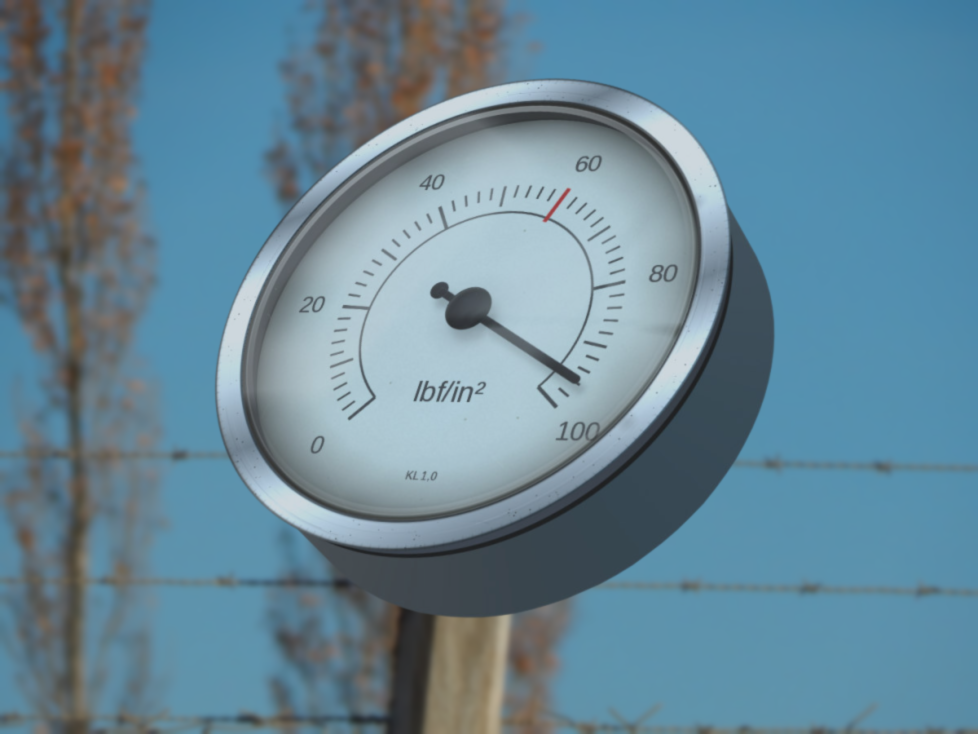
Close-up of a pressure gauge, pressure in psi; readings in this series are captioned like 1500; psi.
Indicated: 96; psi
